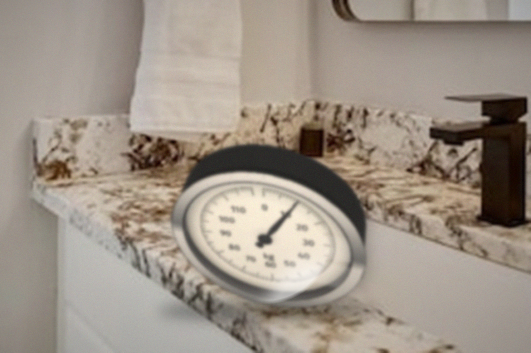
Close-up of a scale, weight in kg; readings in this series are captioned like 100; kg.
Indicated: 10; kg
